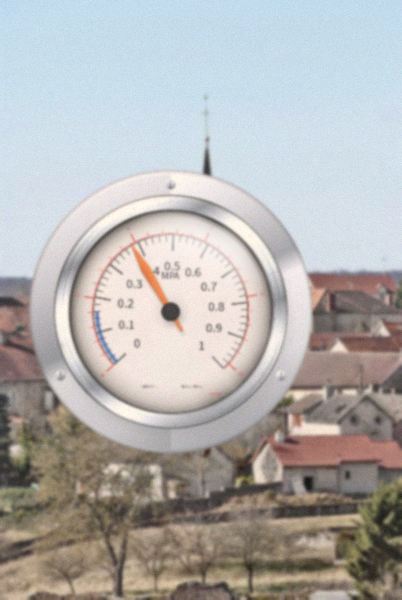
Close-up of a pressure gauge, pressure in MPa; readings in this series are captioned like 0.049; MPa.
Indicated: 0.38; MPa
